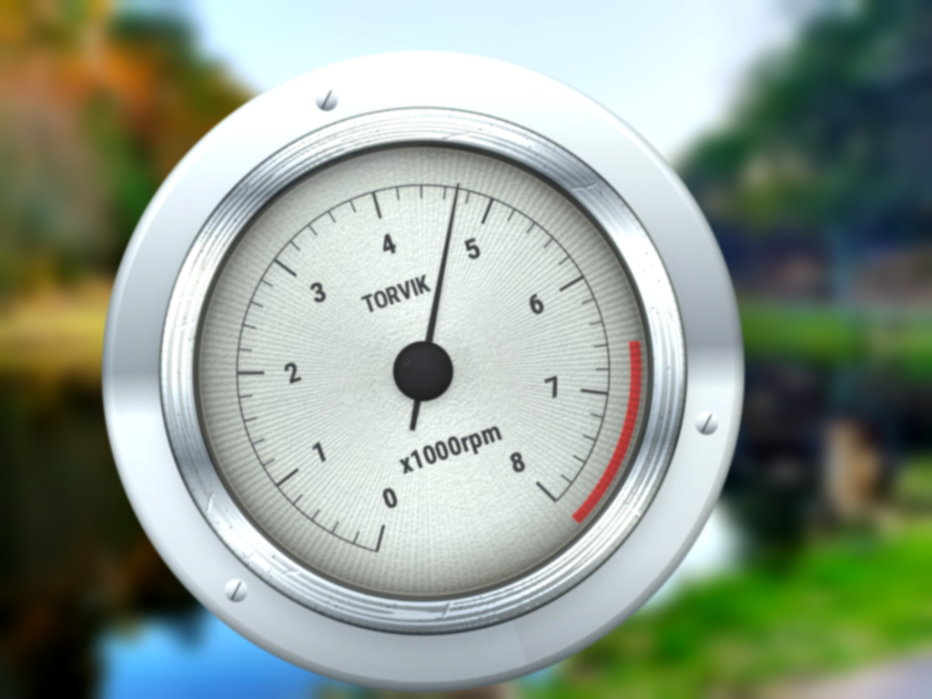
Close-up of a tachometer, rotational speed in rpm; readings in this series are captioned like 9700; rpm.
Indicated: 4700; rpm
